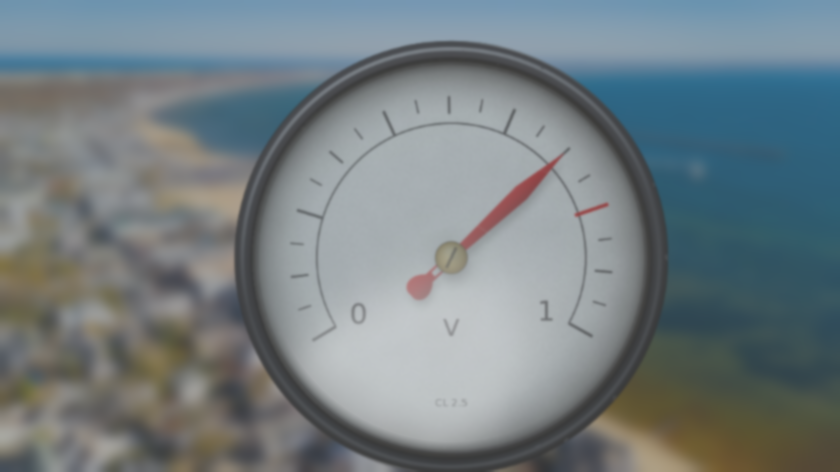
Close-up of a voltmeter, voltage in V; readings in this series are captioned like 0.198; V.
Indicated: 0.7; V
